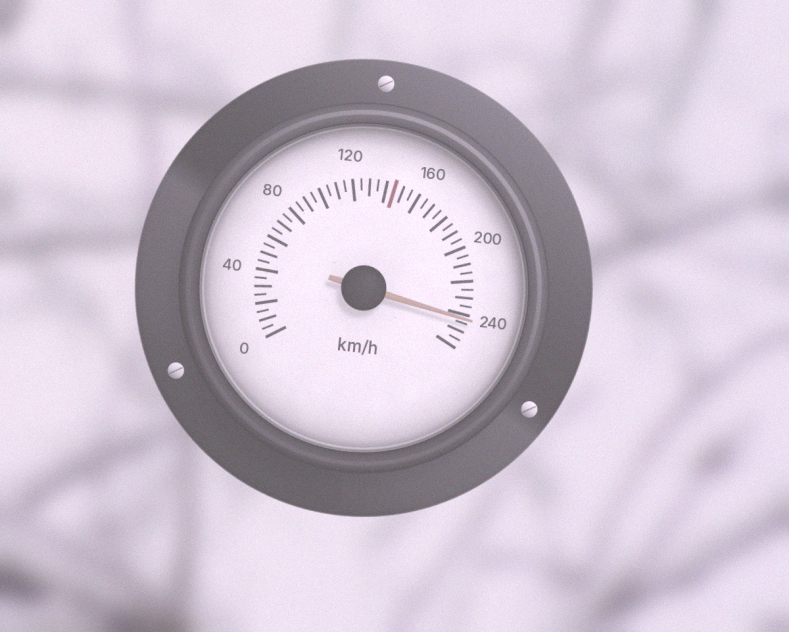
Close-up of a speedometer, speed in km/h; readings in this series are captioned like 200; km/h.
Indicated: 242.5; km/h
